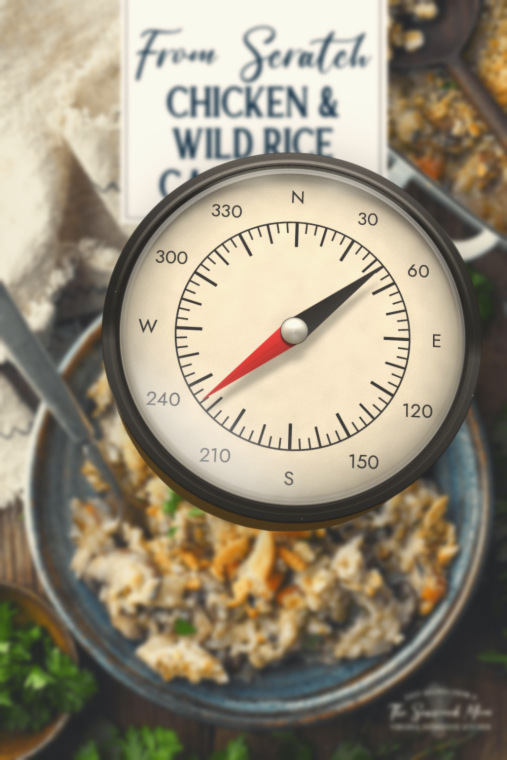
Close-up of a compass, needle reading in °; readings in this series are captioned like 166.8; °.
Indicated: 230; °
